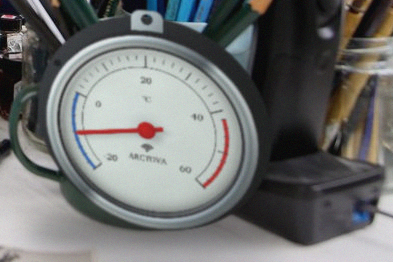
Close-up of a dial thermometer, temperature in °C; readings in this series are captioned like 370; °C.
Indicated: -10; °C
